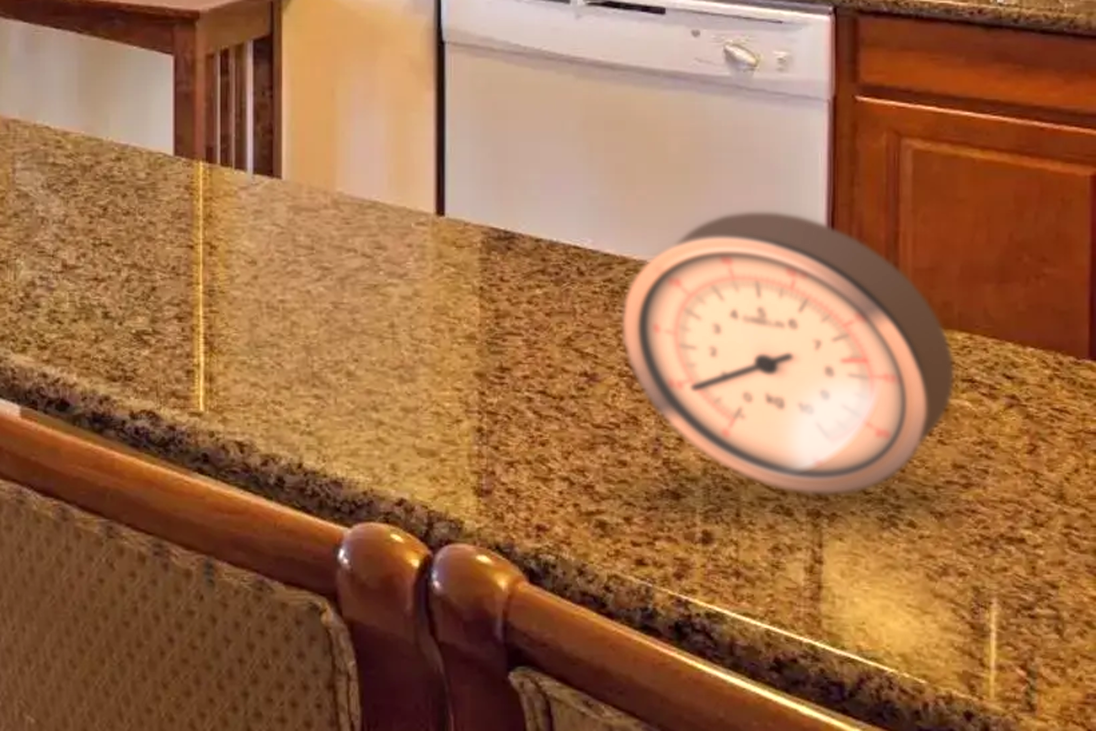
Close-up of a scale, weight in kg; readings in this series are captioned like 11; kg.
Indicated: 1; kg
